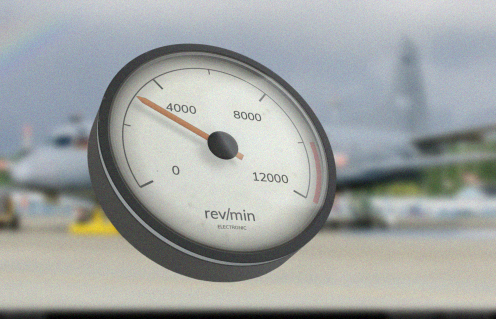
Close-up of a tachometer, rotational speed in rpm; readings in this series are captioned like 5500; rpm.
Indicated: 3000; rpm
